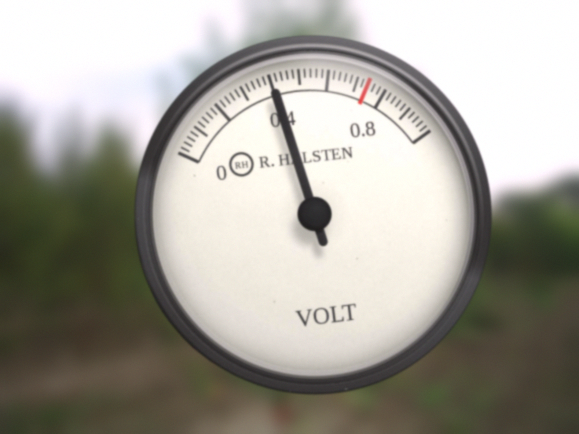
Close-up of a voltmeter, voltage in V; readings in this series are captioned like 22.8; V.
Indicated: 0.4; V
